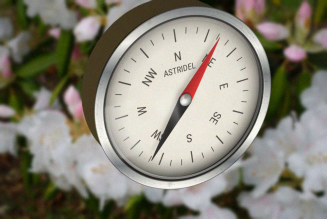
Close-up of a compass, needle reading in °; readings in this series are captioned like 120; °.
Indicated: 40; °
